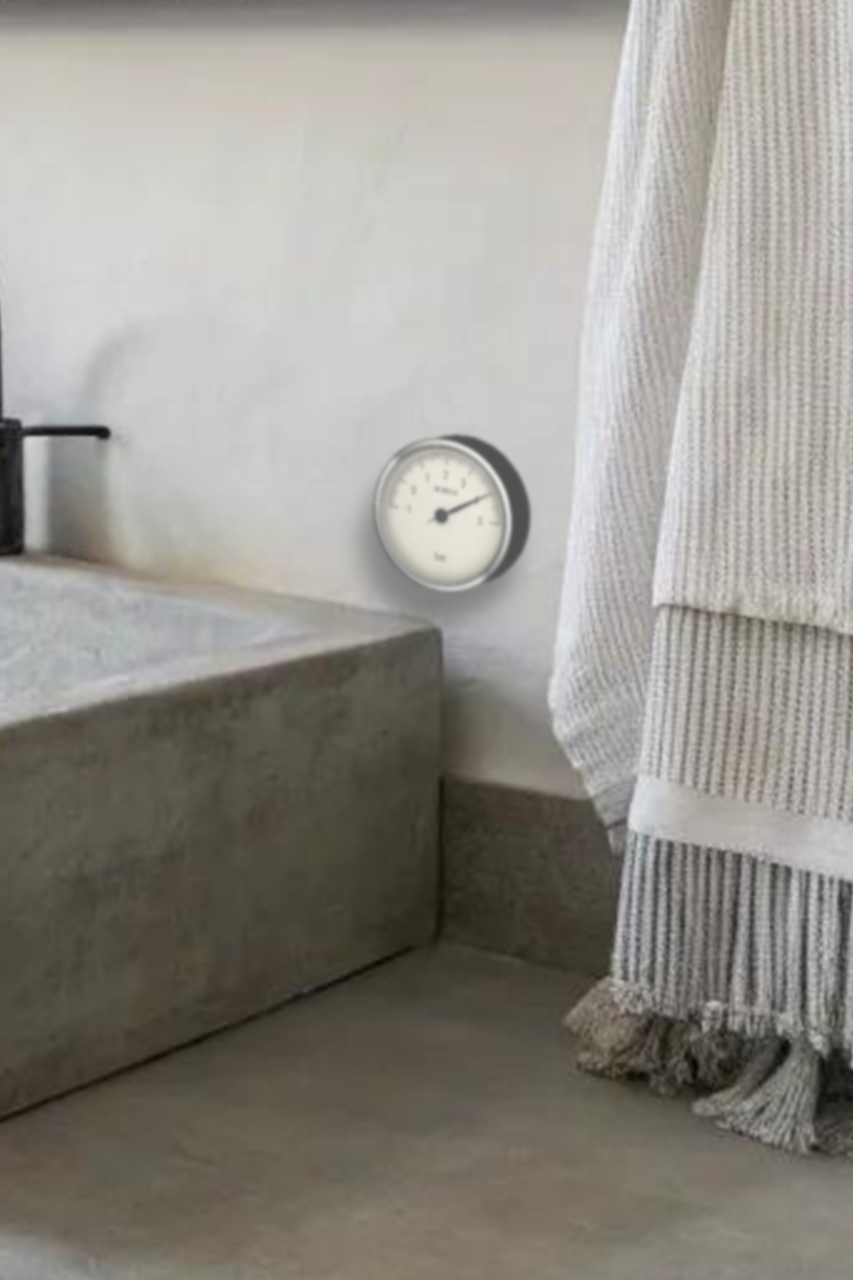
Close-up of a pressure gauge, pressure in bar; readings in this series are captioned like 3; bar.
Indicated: 4; bar
